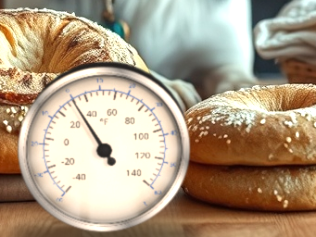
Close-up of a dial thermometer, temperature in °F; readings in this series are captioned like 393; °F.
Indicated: 32; °F
